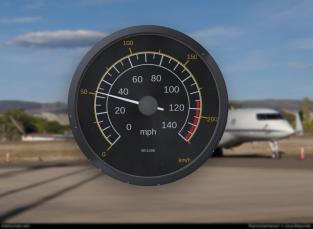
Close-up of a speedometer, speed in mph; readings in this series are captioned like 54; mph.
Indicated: 32.5; mph
